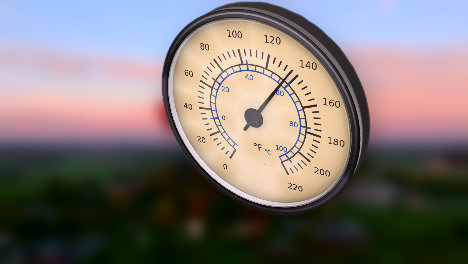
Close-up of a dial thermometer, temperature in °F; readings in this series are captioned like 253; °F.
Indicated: 136; °F
